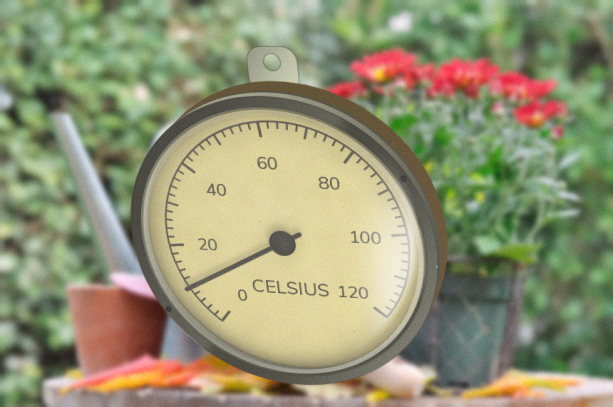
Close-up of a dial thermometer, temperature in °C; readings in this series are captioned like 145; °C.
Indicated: 10; °C
